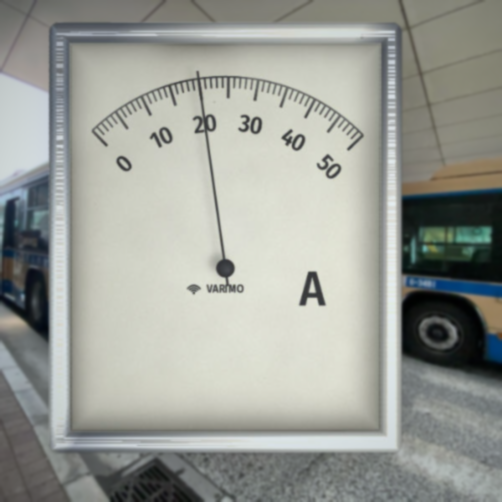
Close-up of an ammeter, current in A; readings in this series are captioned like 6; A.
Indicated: 20; A
